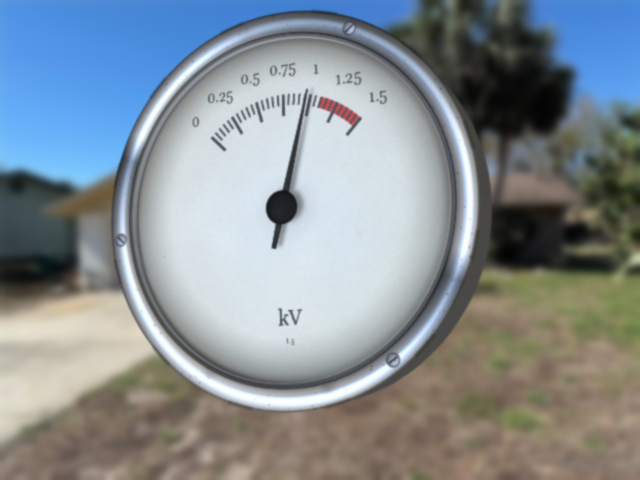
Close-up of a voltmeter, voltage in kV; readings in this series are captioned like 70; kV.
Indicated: 1; kV
